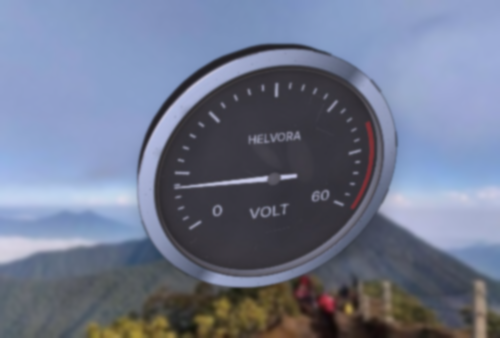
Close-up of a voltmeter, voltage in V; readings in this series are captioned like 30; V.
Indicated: 8; V
